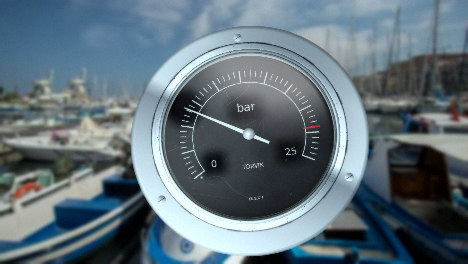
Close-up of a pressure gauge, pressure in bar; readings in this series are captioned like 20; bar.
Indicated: 6.5; bar
